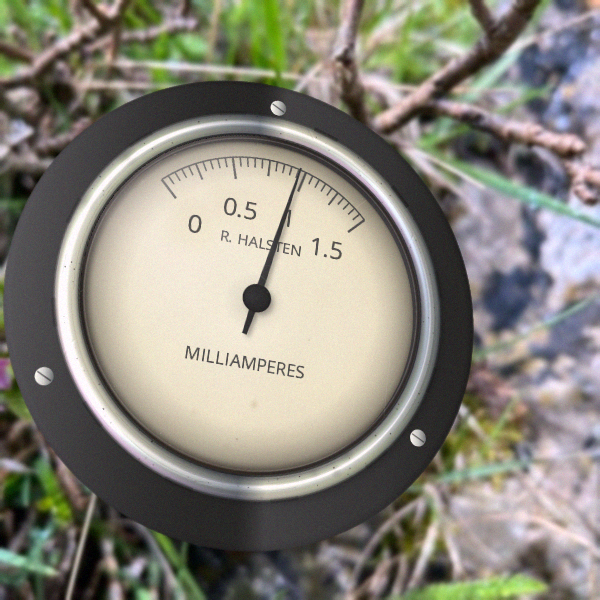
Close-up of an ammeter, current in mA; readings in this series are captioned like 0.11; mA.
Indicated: 0.95; mA
